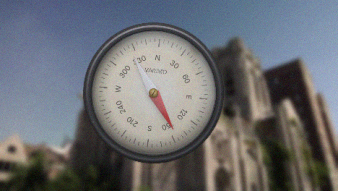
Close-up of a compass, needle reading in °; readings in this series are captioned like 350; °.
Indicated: 145; °
